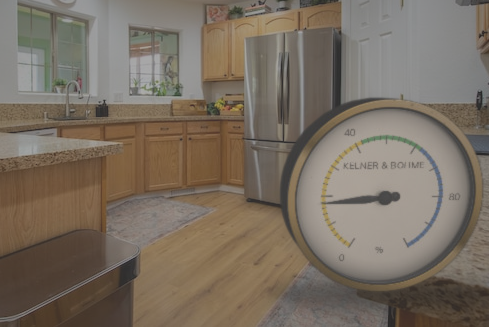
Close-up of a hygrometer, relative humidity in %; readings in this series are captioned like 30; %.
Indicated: 18; %
